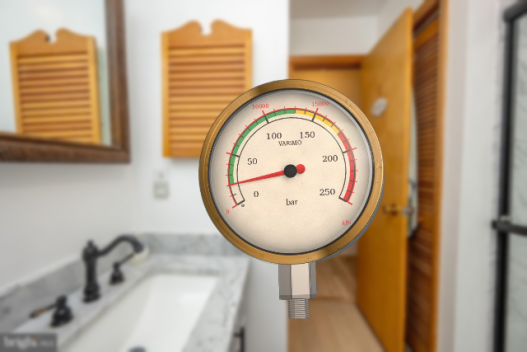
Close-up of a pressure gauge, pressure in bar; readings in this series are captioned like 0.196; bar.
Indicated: 20; bar
